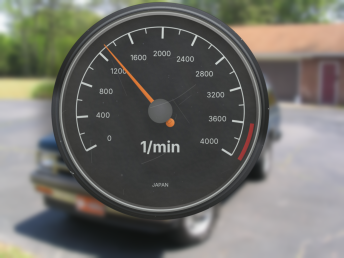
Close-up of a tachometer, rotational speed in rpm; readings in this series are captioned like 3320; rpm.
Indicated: 1300; rpm
